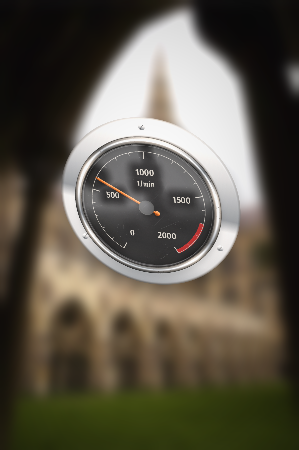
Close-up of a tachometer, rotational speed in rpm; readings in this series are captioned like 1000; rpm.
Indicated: 600; rpm
